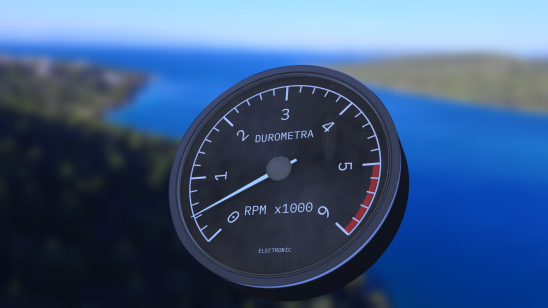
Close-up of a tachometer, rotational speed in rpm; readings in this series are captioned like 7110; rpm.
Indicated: 400; rpm
